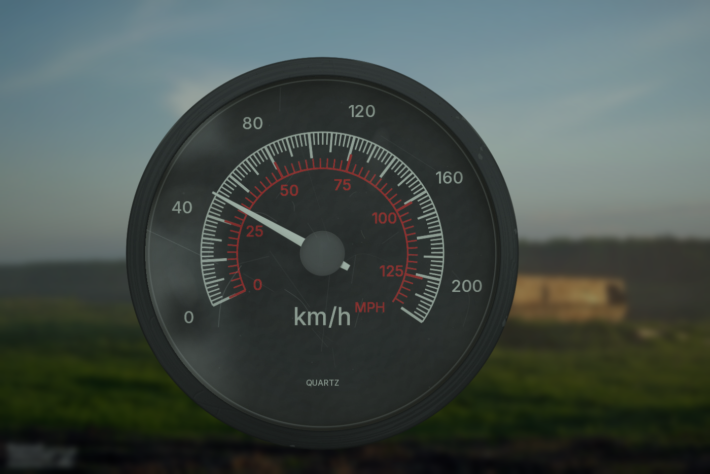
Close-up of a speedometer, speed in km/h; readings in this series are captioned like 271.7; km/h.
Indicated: 50; km/h
